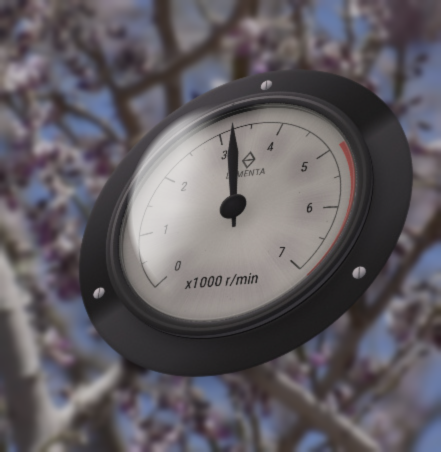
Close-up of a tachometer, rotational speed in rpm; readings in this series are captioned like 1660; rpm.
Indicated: 3250; rpm
